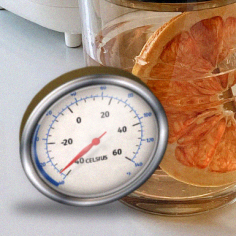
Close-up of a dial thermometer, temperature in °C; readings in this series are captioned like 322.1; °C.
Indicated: -36; °C
